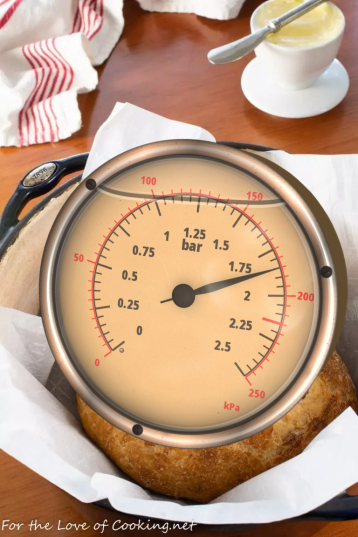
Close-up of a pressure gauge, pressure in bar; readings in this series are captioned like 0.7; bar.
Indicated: 1.85; bar
